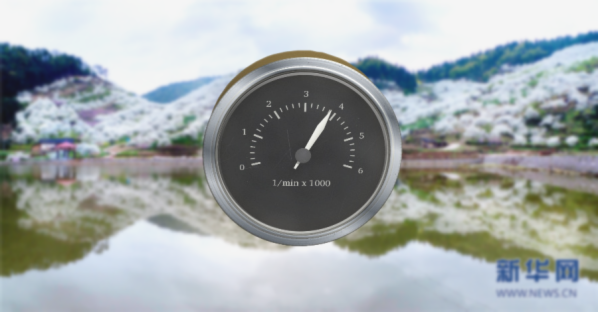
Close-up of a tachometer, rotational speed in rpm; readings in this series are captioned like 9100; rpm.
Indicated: 3800; rpm
